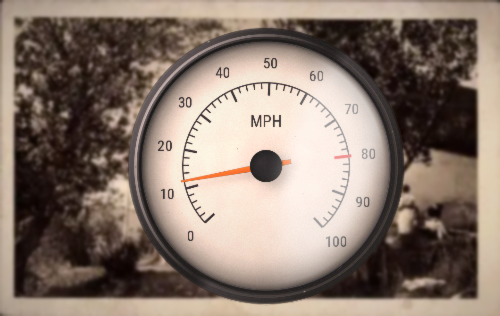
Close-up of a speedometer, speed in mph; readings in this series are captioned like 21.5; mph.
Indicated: 12; mph
